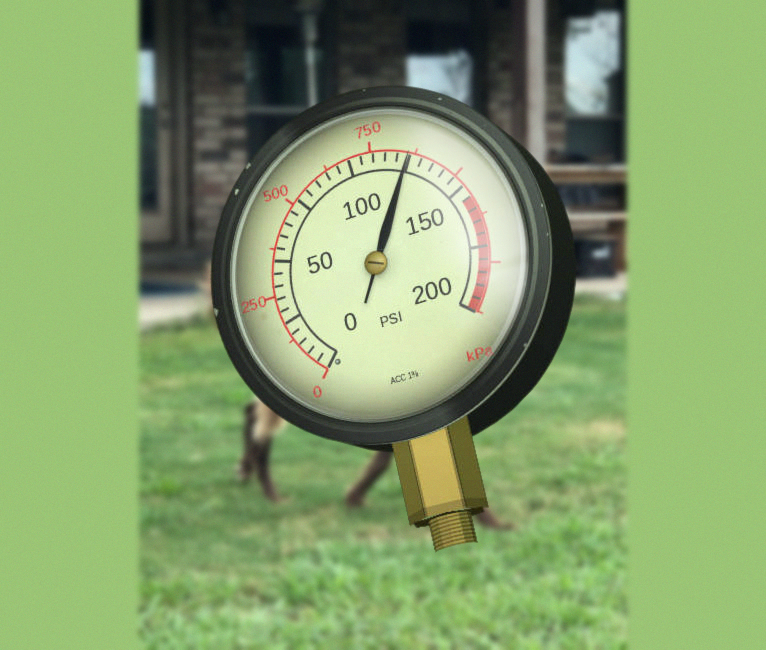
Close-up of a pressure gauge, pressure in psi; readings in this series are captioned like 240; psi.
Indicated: 125; psi
